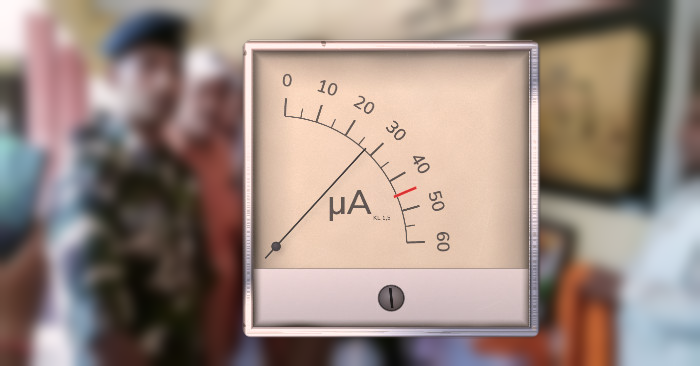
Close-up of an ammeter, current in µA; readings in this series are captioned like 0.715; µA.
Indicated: 27.5; µA
